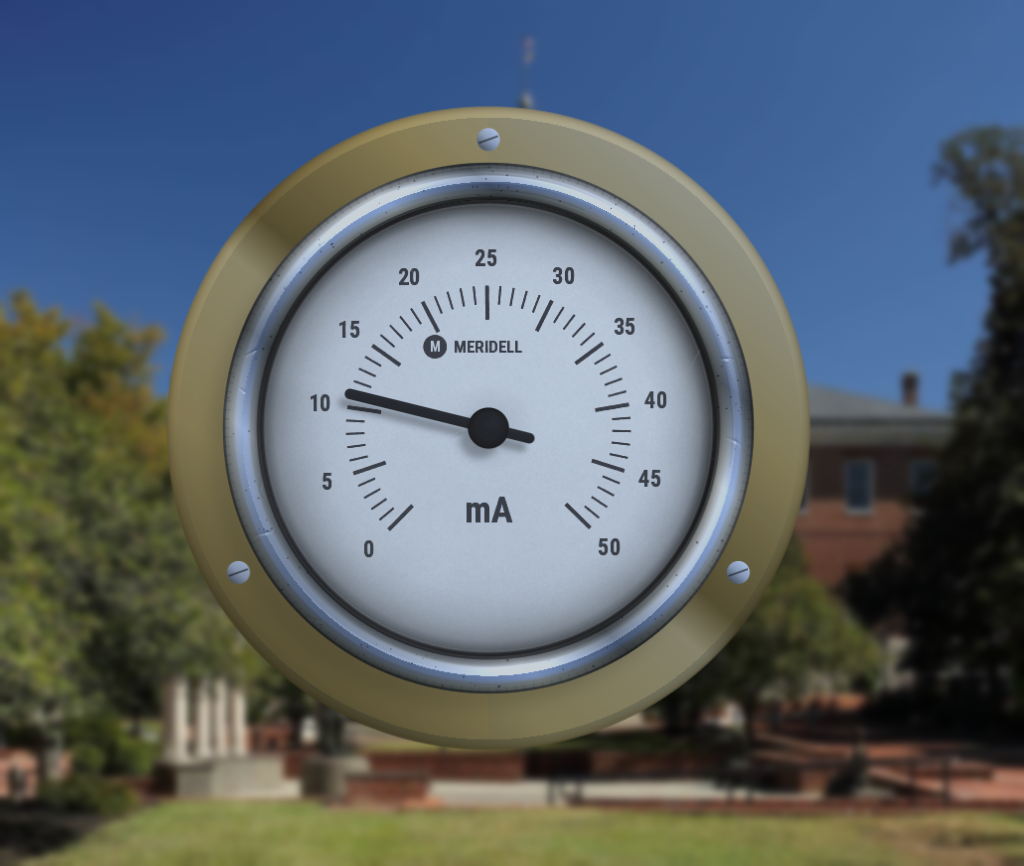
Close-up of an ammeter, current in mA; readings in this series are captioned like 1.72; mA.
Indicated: 11; mA
